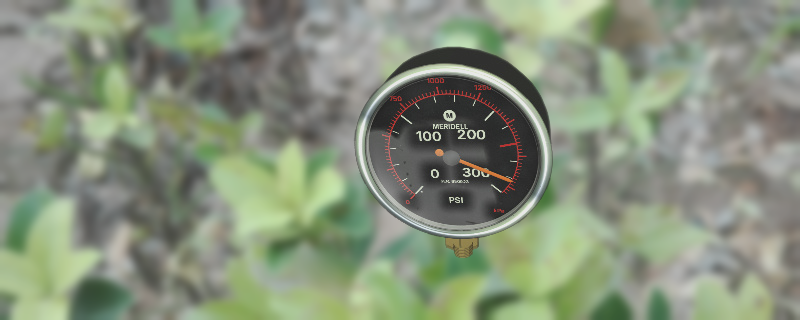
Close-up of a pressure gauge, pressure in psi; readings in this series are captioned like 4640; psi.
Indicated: 280; psi
